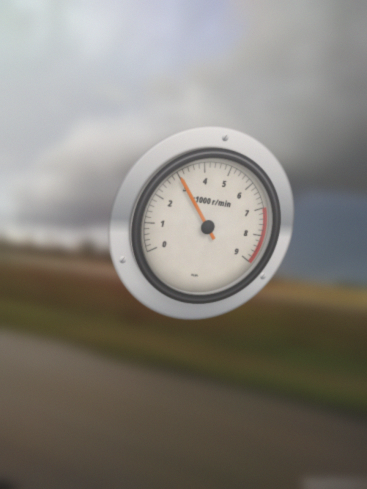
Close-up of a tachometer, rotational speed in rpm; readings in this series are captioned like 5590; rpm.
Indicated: 3000; rpm
